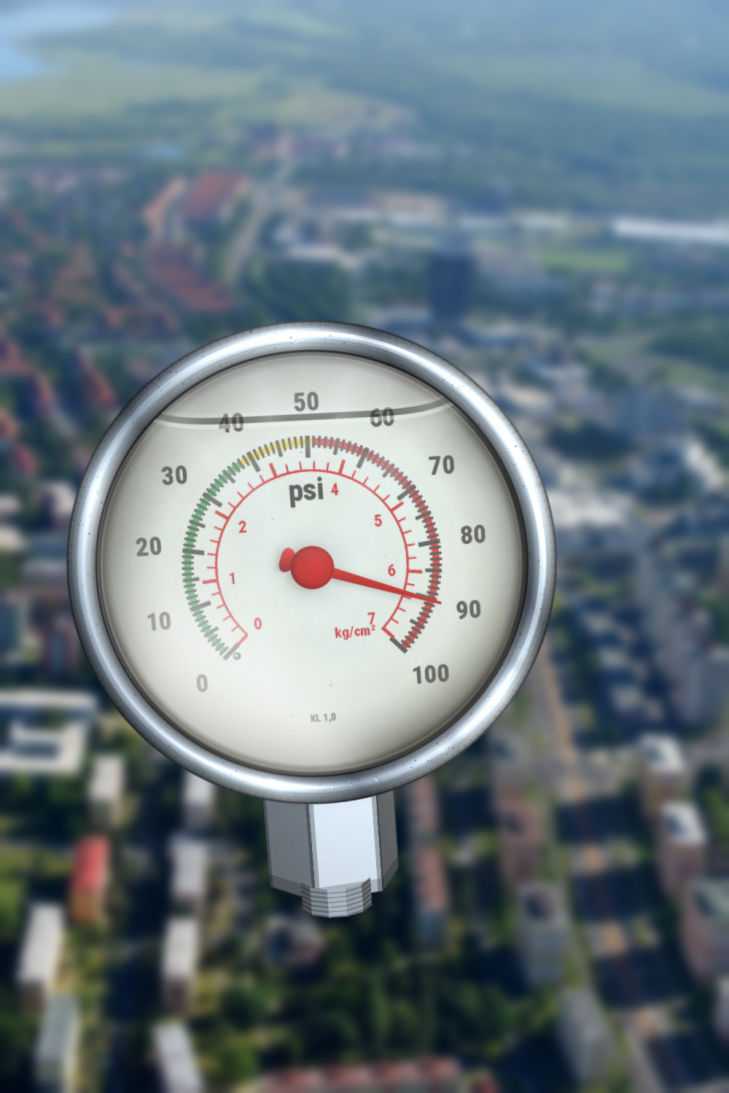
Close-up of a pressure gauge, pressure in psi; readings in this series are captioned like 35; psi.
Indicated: 90; psi
